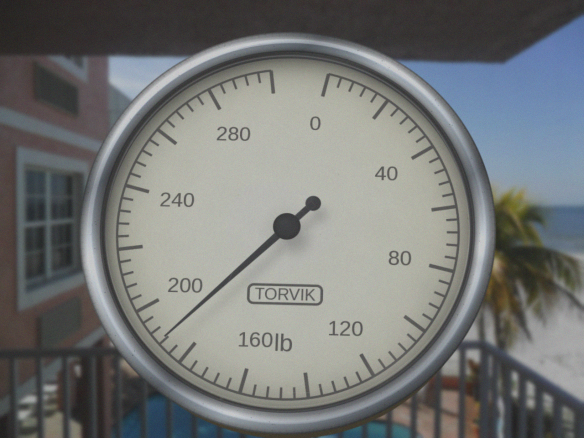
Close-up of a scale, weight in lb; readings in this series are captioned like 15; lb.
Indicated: 188; lb
